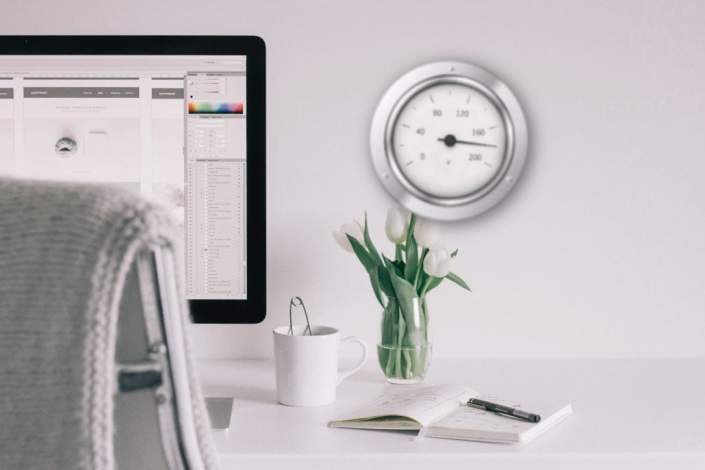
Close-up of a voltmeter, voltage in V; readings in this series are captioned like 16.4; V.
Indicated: 180; V
